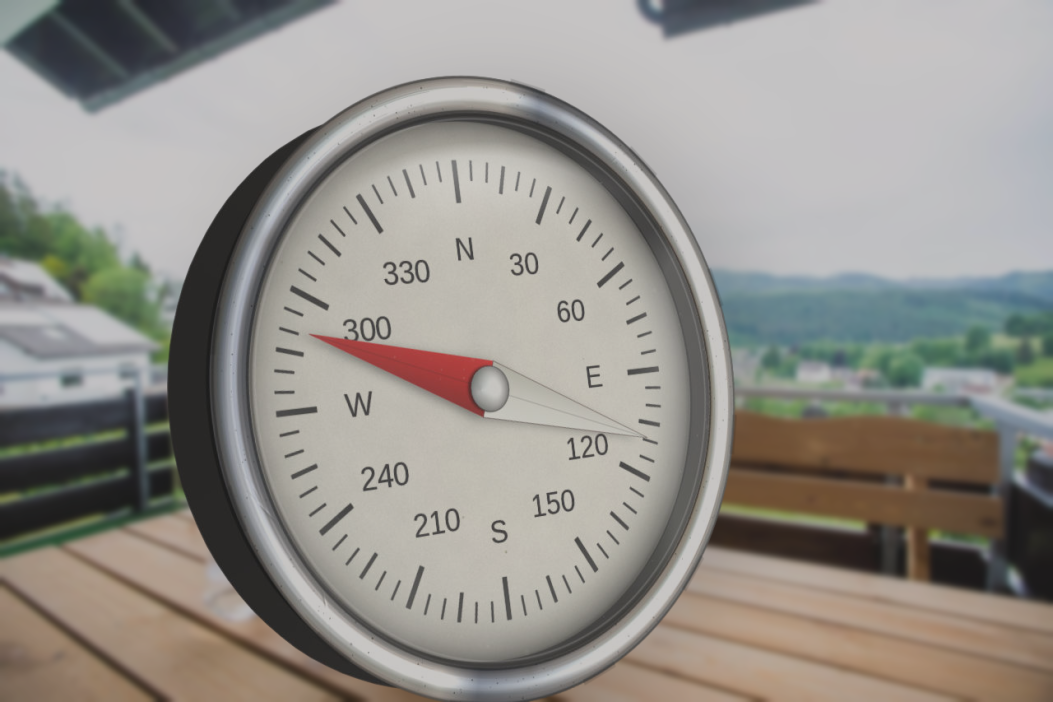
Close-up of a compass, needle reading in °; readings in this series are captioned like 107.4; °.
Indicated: 290; °
